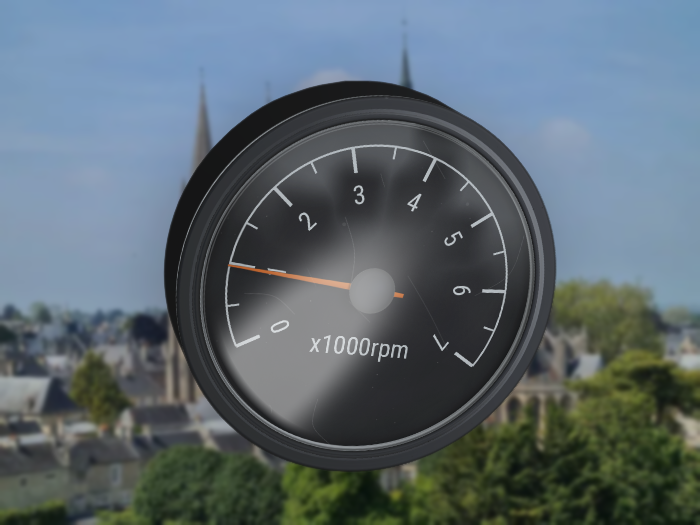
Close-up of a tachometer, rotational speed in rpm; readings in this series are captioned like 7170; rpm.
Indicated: 1000; rpm
